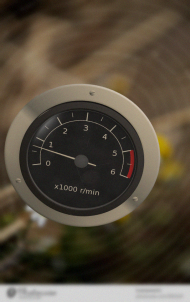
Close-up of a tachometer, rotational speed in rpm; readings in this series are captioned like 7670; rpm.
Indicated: 750; rpm
